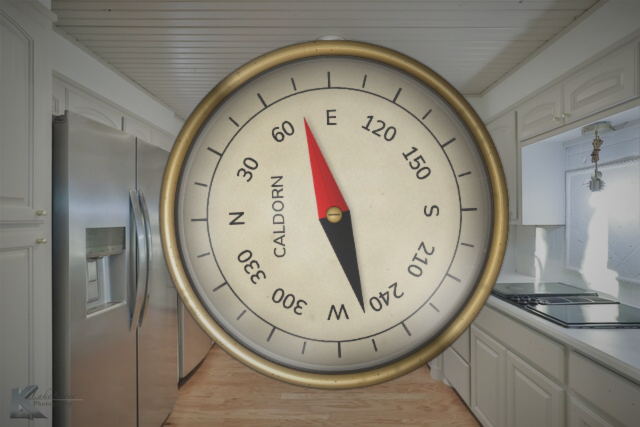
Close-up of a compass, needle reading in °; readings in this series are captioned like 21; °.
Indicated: 75; °
